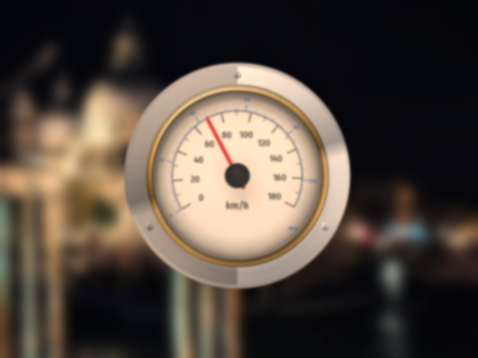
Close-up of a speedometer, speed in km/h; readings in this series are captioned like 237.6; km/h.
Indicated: 70; km/h
